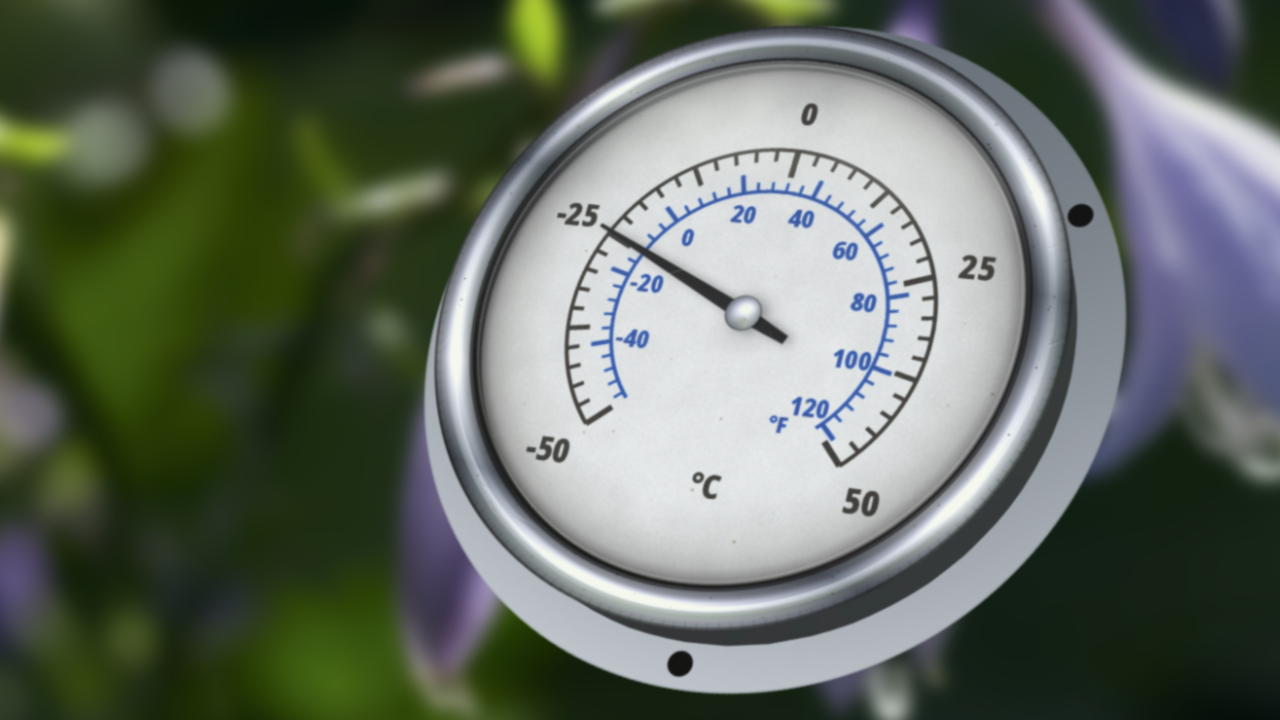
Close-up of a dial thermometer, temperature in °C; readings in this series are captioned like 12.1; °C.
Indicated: -25; °C
